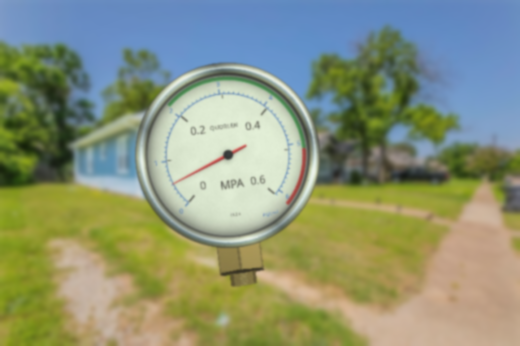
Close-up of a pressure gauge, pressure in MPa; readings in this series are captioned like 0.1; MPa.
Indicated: 0.05; MPa
